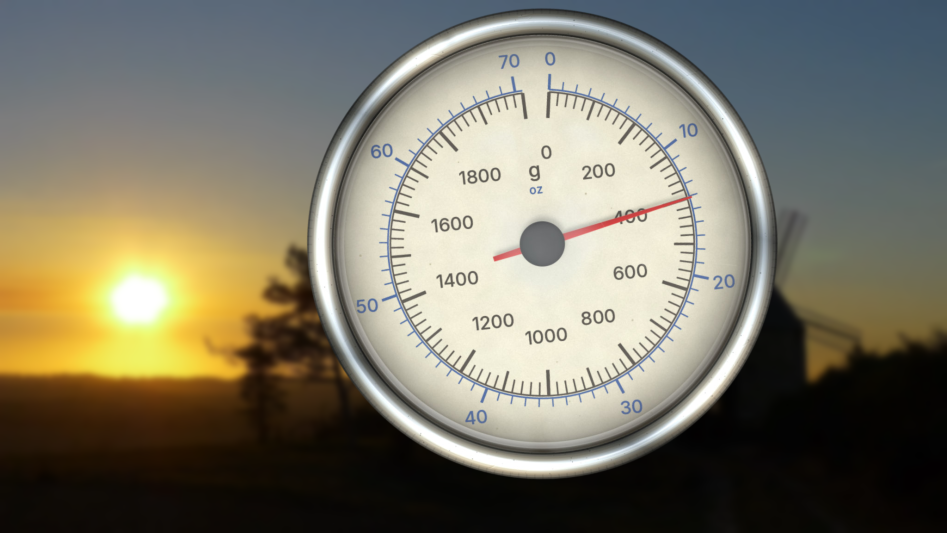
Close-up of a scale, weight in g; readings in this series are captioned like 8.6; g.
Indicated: 400; g
